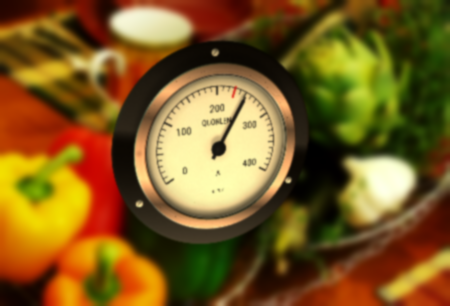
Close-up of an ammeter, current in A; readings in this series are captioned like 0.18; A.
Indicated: 250; A
